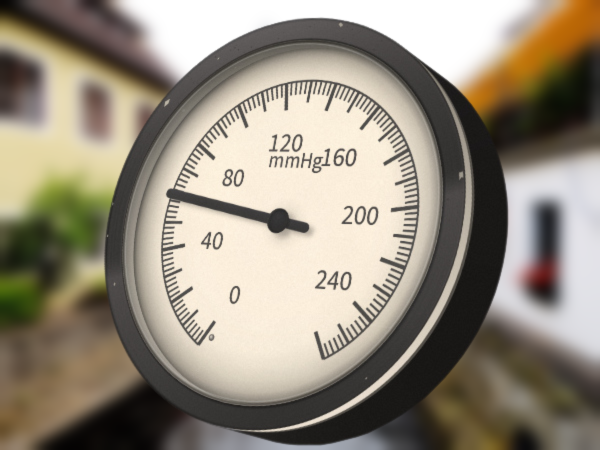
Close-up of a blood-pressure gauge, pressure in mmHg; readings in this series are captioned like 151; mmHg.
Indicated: 60; mmHg
